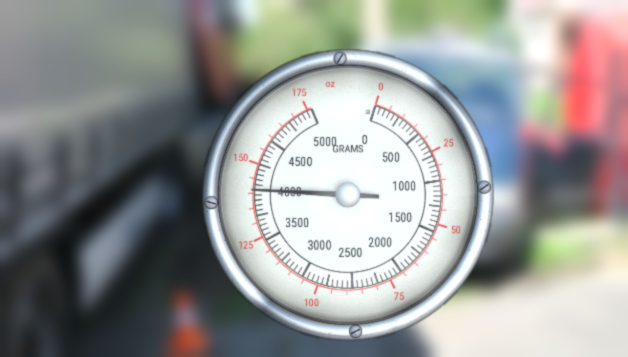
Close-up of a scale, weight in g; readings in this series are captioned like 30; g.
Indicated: 4000; g
